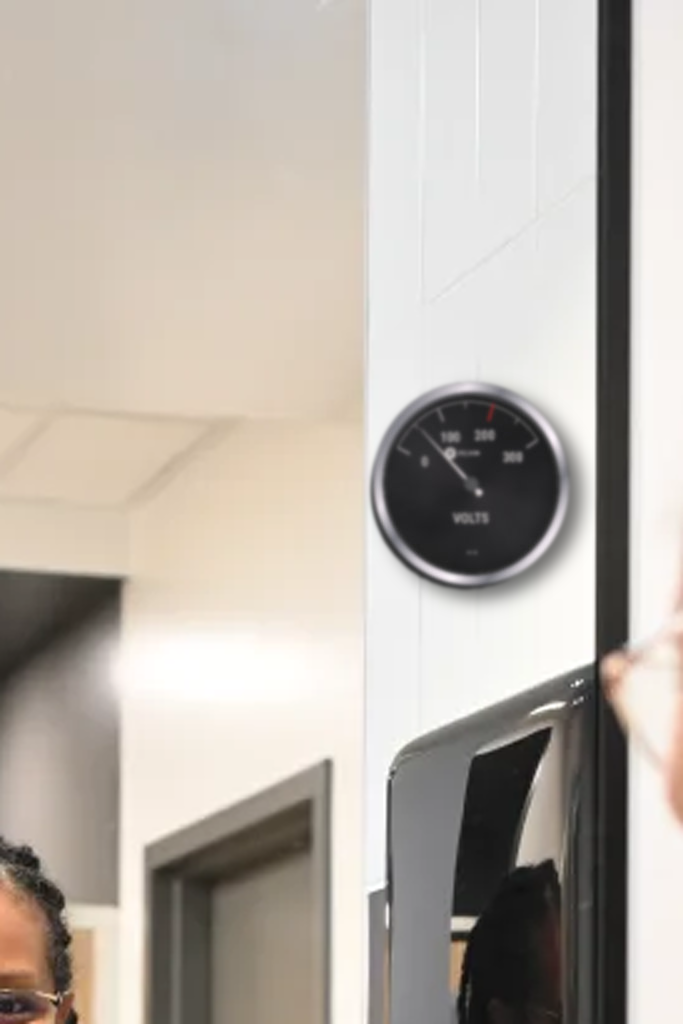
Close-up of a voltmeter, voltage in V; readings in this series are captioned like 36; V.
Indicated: 50; V
